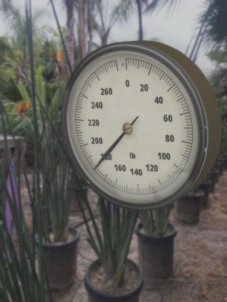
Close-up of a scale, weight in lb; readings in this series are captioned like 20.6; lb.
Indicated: 180; lb
